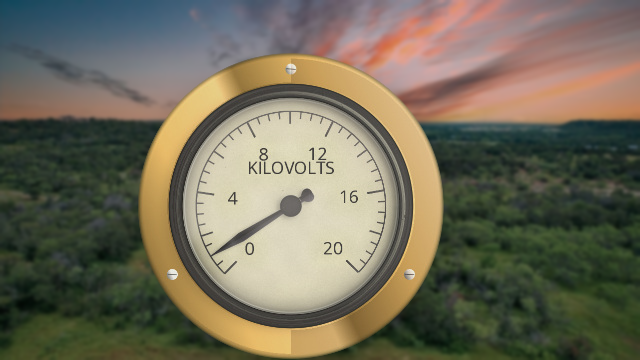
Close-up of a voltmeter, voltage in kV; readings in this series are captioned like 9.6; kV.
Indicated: 1; kV
